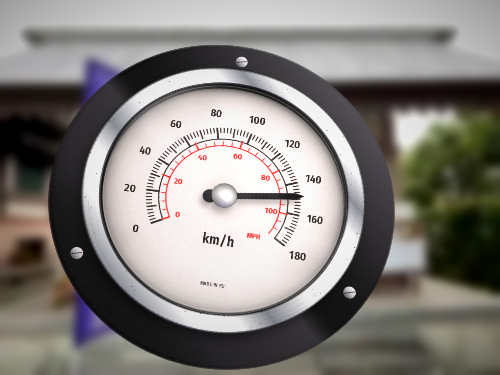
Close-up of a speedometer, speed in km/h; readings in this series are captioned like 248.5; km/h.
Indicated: 150; km/h
